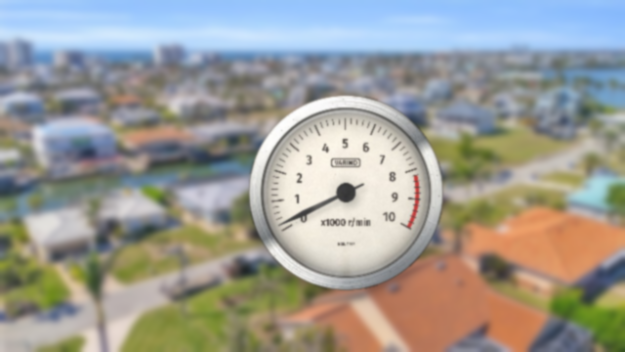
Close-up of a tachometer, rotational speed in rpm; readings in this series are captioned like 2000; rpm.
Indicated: 200; rpm
